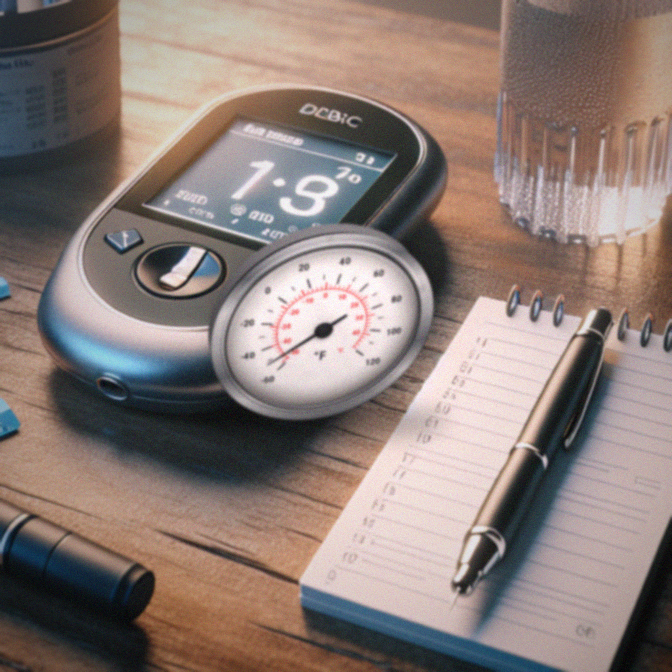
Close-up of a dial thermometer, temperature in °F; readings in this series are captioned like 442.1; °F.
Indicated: -50; °F
